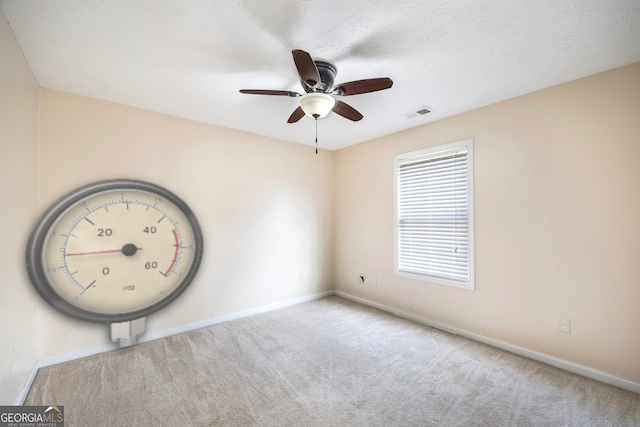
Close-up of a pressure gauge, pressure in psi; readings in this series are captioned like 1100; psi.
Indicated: 10; psi
